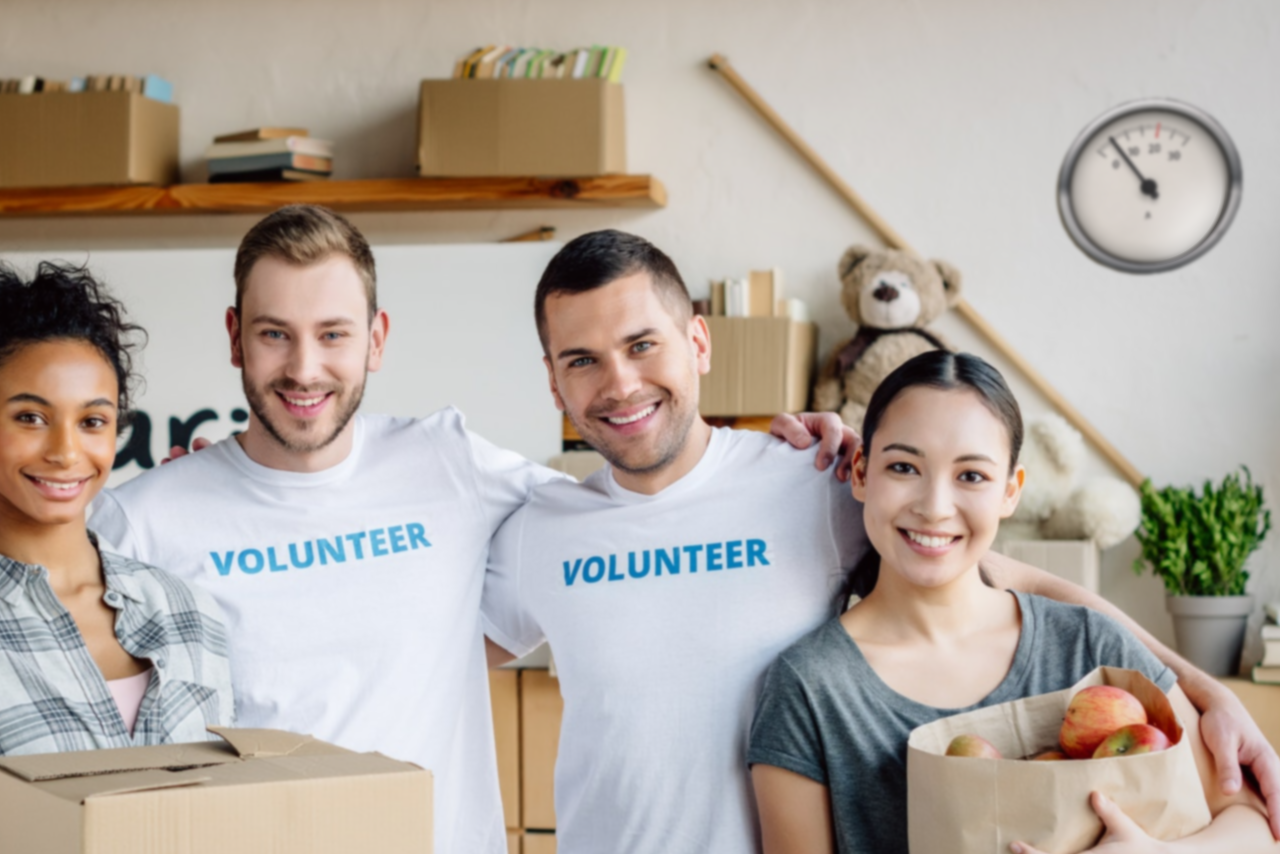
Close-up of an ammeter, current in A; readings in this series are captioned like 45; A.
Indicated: 5; A
